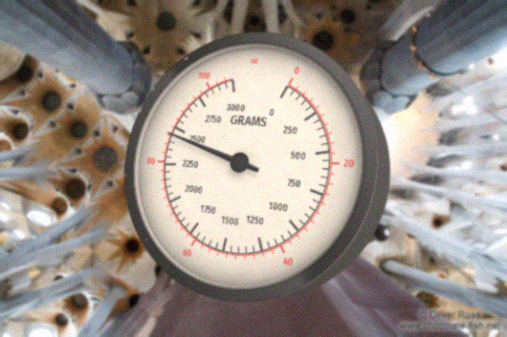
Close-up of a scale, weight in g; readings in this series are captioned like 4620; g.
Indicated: 2450; g
